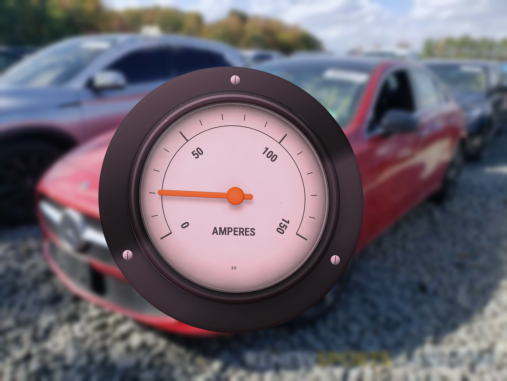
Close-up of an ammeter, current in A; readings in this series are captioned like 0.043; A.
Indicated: 20; A
